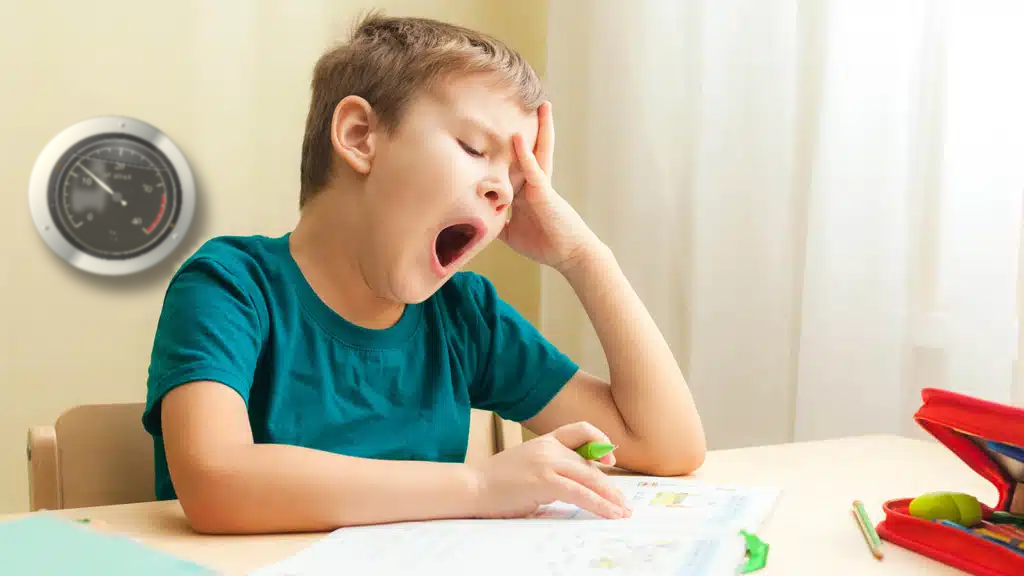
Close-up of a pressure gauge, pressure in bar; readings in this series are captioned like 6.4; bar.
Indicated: 12; bar
